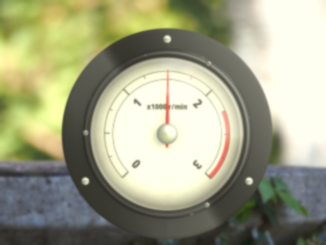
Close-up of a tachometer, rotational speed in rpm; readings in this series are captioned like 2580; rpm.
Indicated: 1500; rpm
